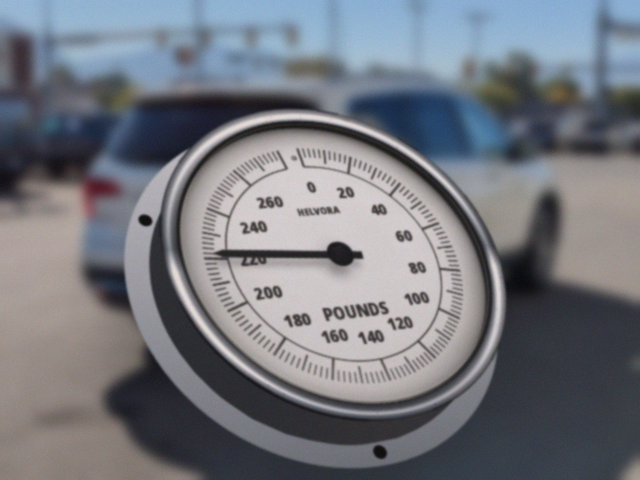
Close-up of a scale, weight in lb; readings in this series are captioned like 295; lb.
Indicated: 220; lb
